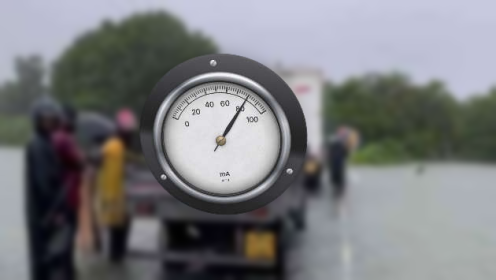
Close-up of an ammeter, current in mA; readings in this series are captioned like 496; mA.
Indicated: 80; mA
